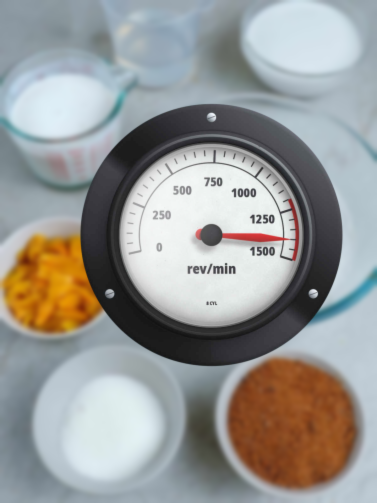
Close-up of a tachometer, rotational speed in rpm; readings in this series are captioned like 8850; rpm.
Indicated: 1400; rpm
